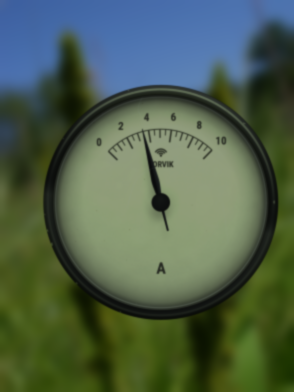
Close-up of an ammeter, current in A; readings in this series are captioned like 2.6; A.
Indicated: 3.5; A
